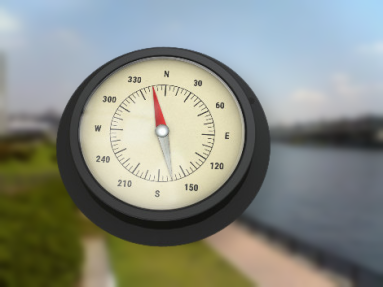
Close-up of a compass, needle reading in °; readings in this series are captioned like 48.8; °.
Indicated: 345; °
